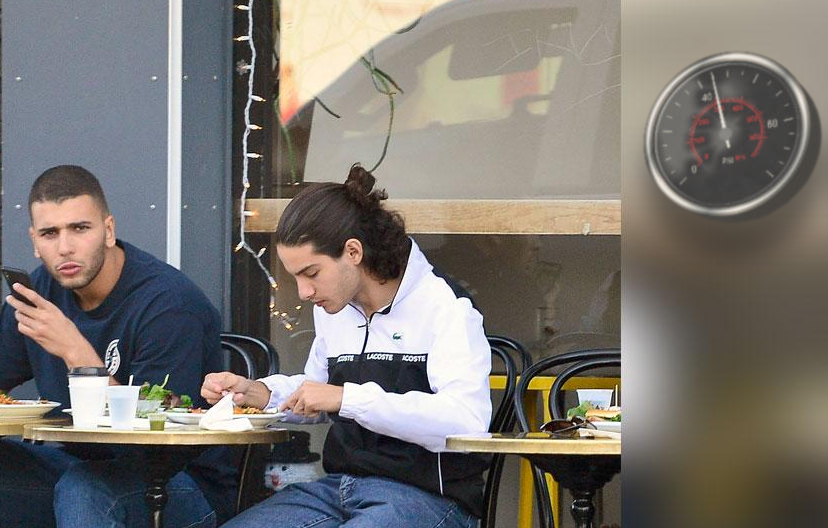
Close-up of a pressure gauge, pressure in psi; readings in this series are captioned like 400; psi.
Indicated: 45; psi
